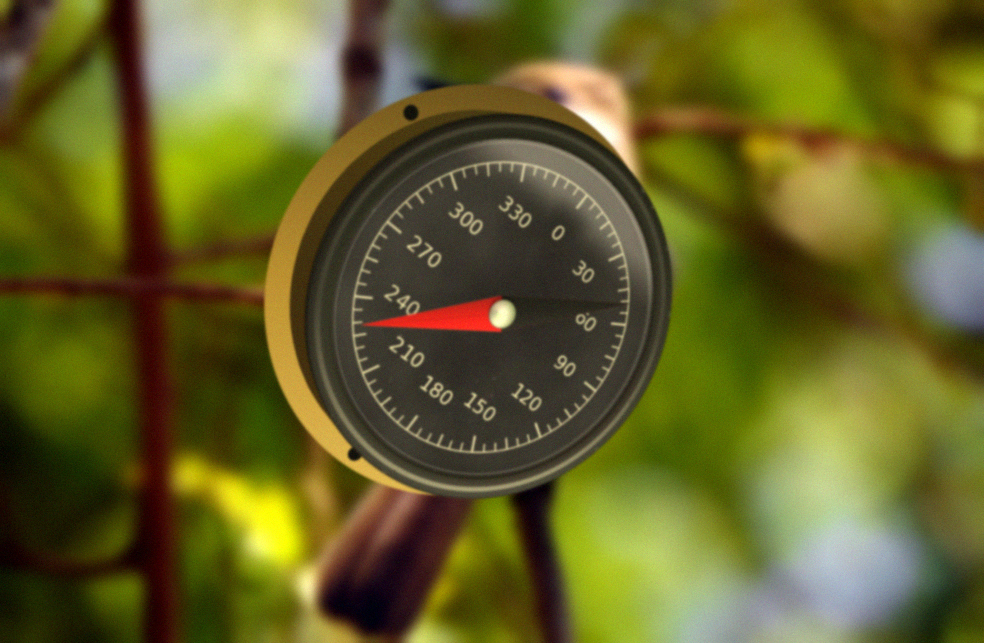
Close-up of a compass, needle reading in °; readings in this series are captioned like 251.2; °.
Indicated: 230; °
